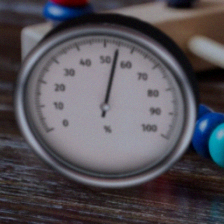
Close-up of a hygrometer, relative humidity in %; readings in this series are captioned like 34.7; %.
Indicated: 55; %
